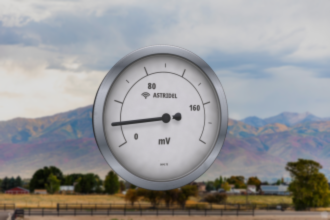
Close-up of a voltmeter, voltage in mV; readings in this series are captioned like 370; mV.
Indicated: 20; mV
